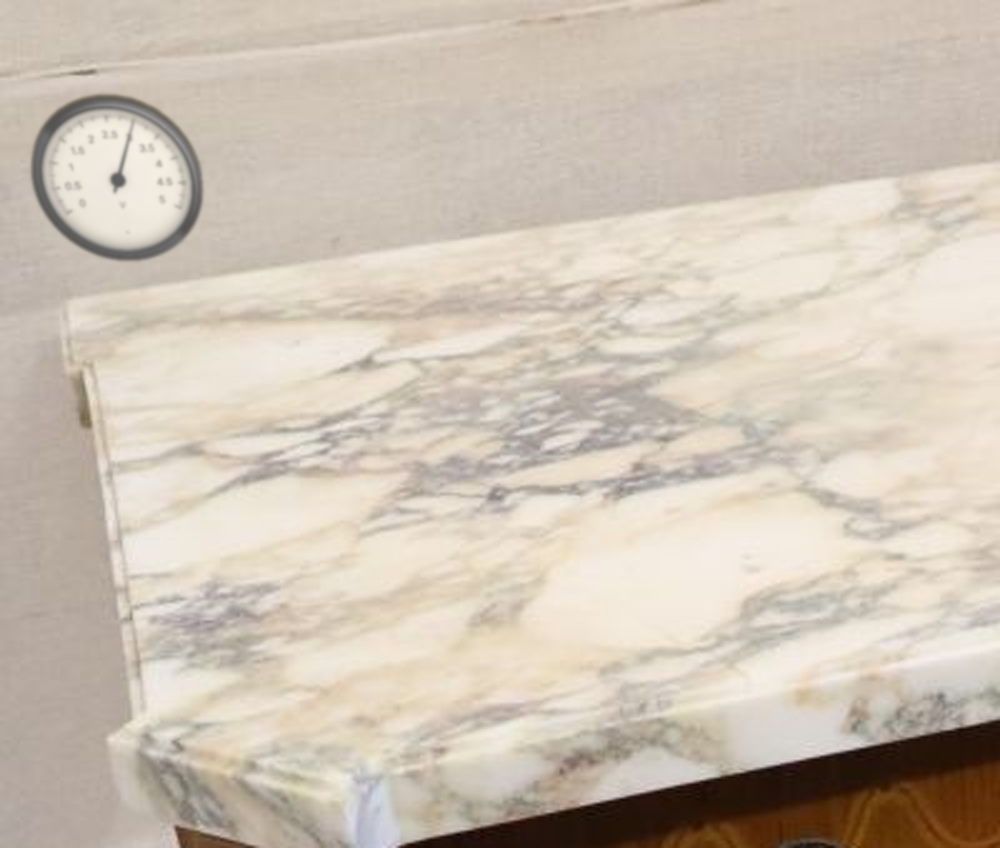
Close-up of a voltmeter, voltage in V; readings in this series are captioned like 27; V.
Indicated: 3; V
